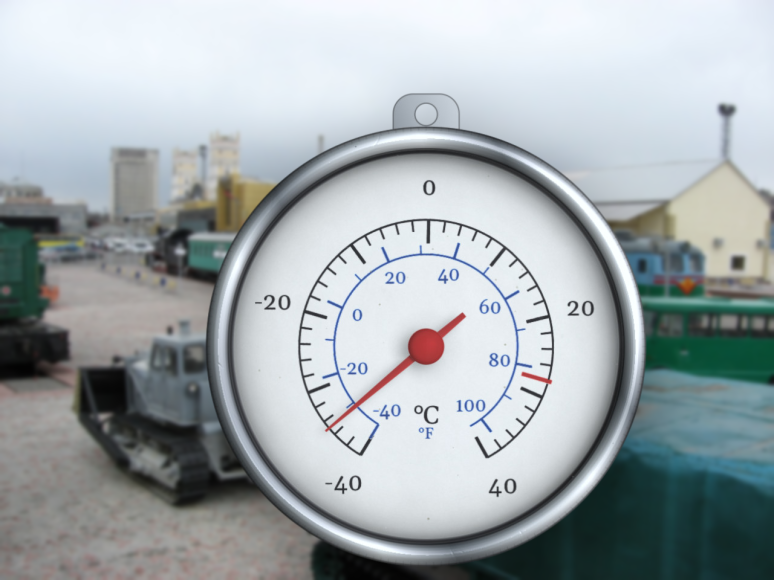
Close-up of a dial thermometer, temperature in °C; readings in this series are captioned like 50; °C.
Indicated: -35; °C
